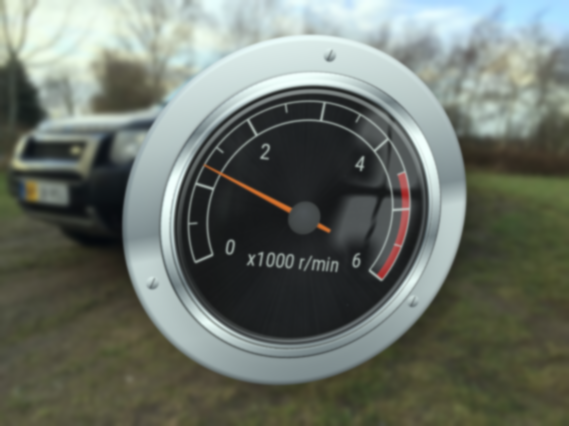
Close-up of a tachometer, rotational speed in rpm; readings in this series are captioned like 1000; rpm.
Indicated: 1250; rpm
